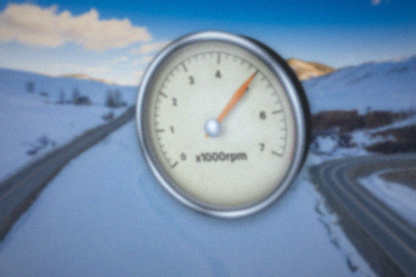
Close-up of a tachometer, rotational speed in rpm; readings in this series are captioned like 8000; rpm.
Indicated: 5000; rpm
